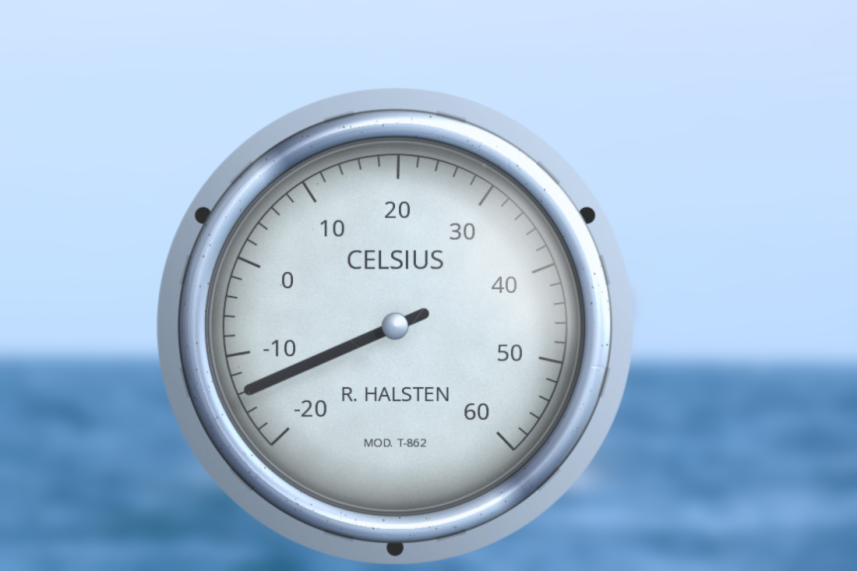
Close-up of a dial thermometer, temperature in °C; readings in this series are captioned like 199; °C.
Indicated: -14; °C
